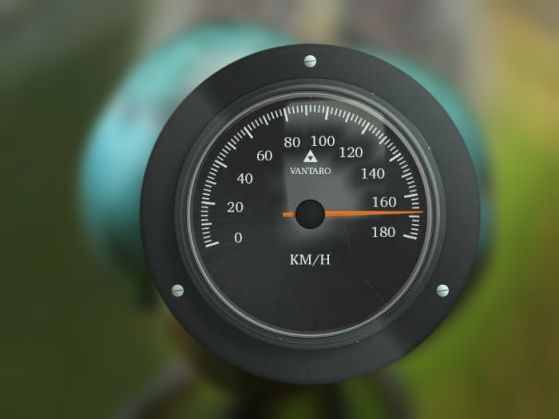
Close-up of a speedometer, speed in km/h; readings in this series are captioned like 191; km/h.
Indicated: 168; km/h
